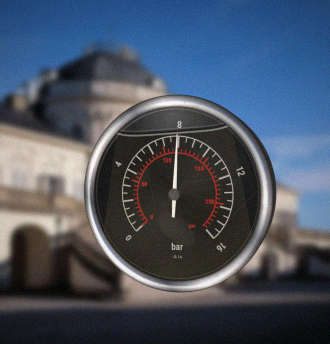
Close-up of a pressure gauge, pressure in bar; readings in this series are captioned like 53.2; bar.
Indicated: 8; bar
